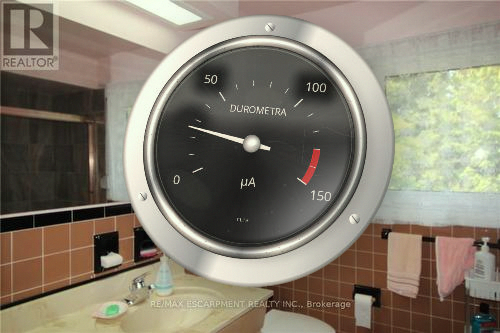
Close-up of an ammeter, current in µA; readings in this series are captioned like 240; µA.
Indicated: 25; µA
